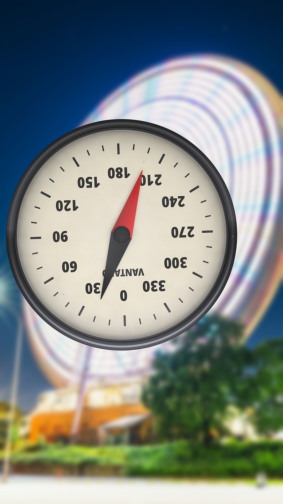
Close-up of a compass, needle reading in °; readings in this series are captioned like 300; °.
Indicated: 200; °
